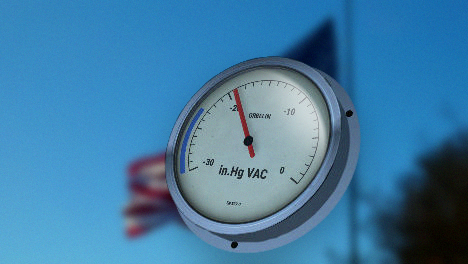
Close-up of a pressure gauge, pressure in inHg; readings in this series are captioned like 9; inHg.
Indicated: -19; inHg
